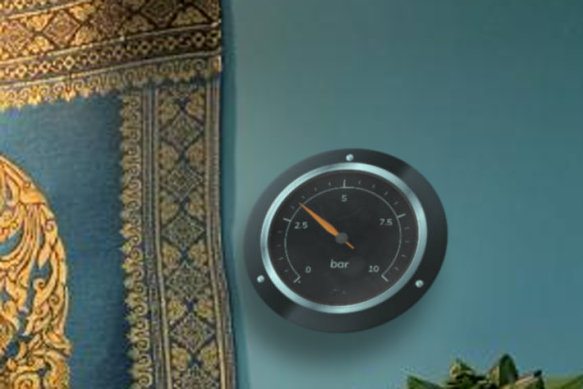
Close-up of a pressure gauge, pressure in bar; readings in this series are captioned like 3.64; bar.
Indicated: 3.25; bar
